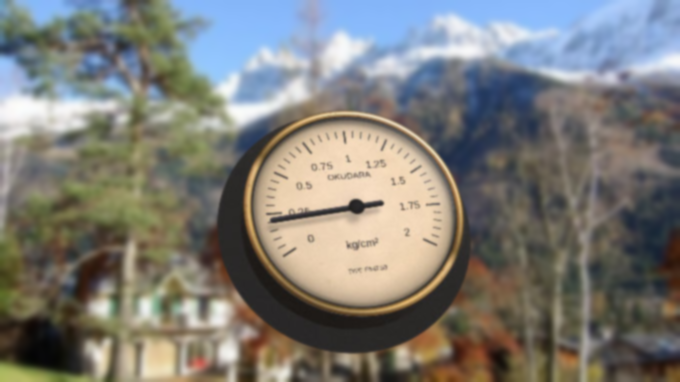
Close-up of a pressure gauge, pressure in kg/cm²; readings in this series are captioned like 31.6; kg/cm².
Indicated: 0.2; kg/cm²
